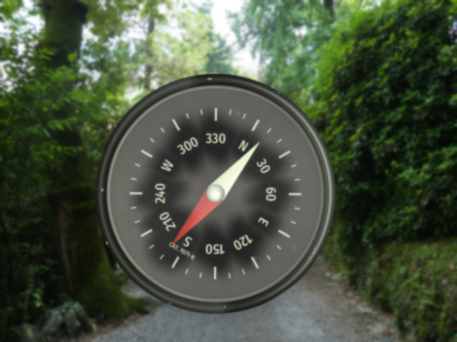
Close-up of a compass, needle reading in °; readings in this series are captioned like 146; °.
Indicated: 190; °
